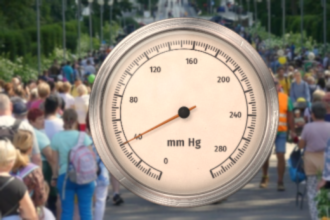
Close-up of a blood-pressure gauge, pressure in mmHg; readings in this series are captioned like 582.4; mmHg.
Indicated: 40; mmHg
